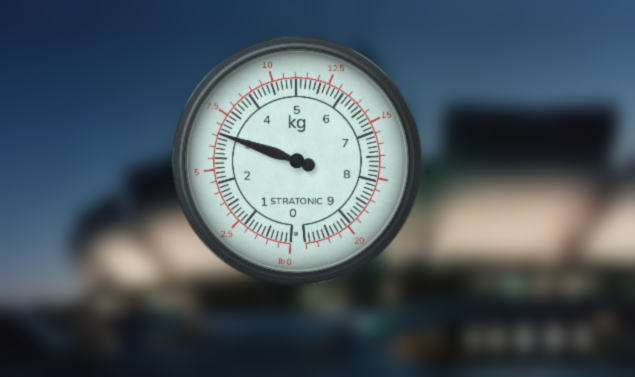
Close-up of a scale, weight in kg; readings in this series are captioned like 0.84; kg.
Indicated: 3; kg
